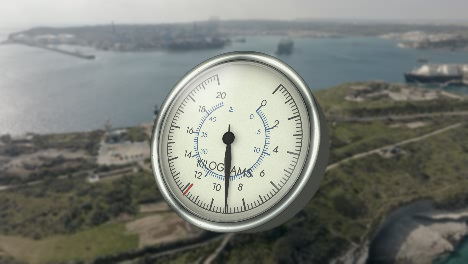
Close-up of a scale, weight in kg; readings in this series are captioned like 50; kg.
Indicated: 9; kg
